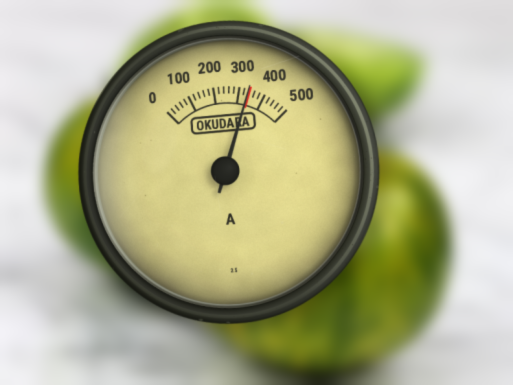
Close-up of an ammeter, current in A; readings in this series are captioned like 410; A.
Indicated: 340; A
